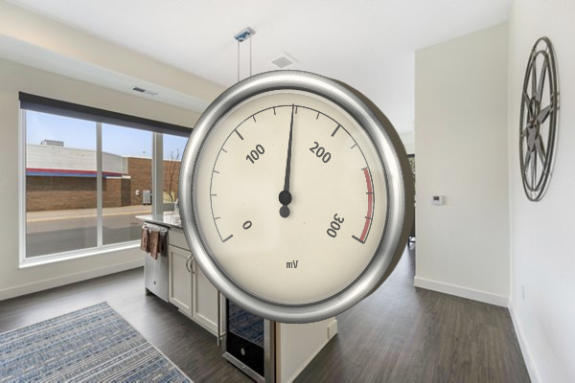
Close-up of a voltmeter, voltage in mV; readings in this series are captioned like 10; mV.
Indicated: 160; mV
